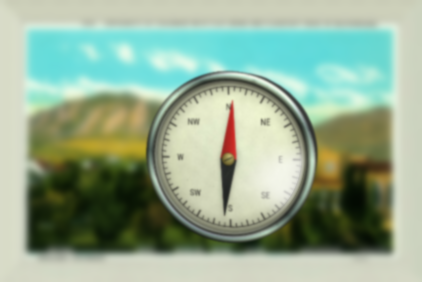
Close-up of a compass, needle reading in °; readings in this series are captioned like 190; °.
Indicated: 5; °
